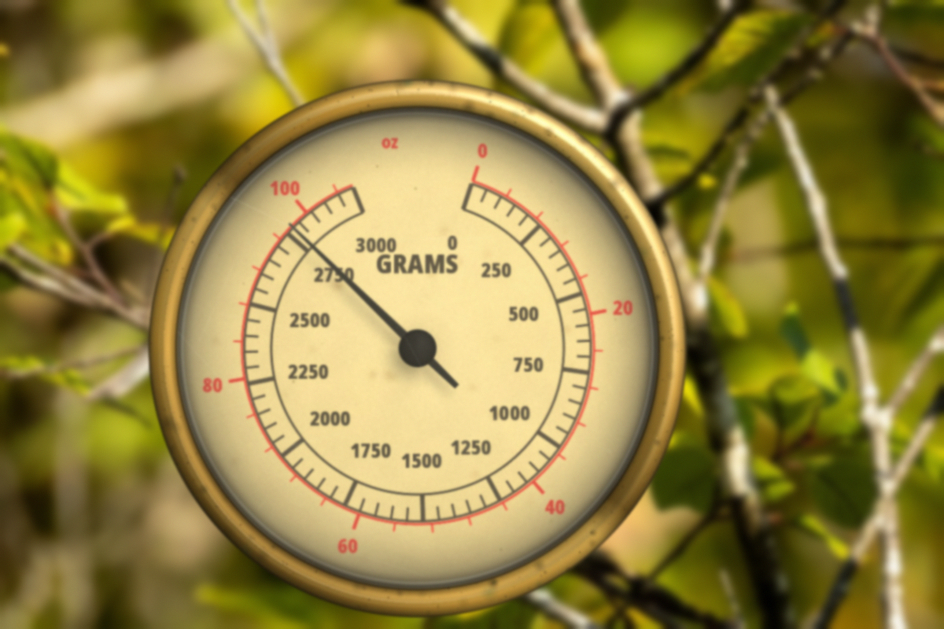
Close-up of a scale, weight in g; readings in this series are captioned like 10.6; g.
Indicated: 2775; g
